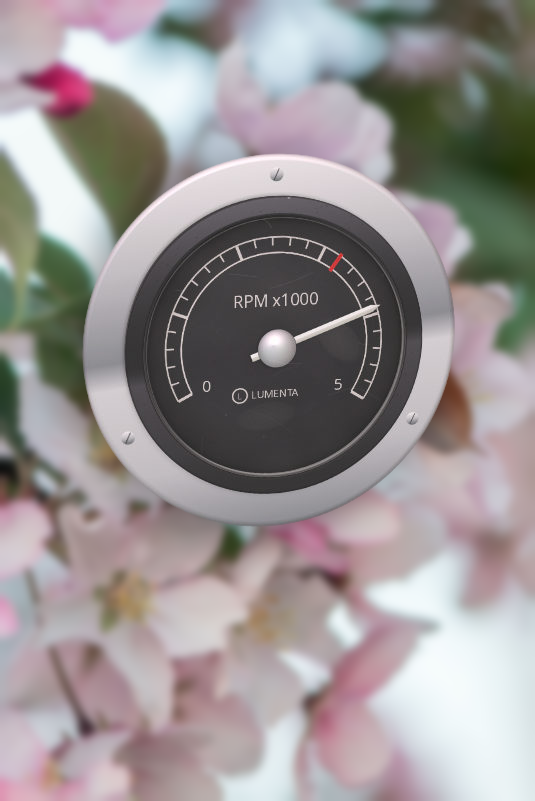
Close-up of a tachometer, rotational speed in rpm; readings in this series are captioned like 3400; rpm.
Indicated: 3900; rpm
